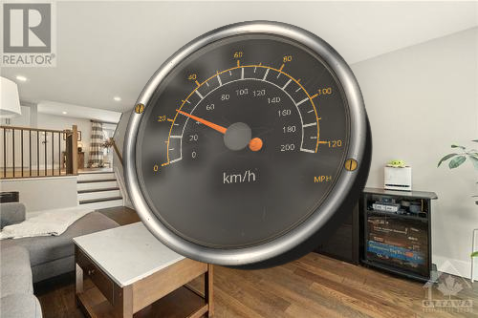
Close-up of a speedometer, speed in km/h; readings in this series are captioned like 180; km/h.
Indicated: 40; km/h
